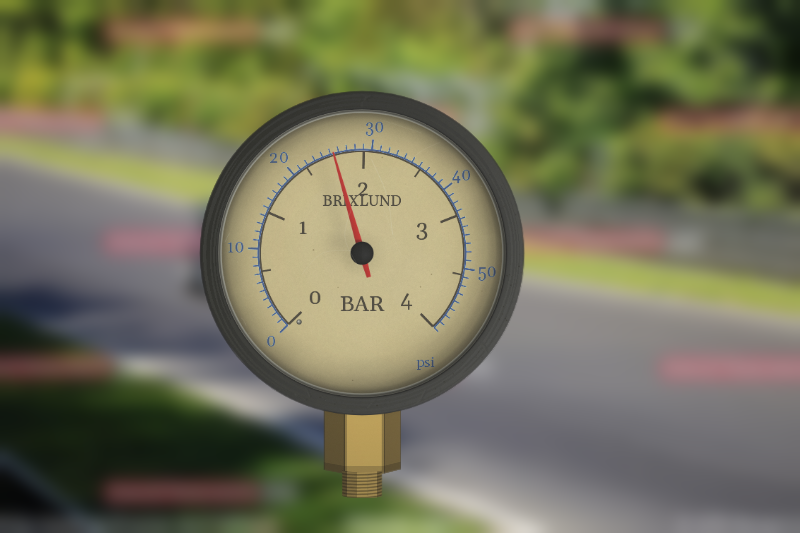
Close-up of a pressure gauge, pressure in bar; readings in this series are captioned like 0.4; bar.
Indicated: 1.75; bar
